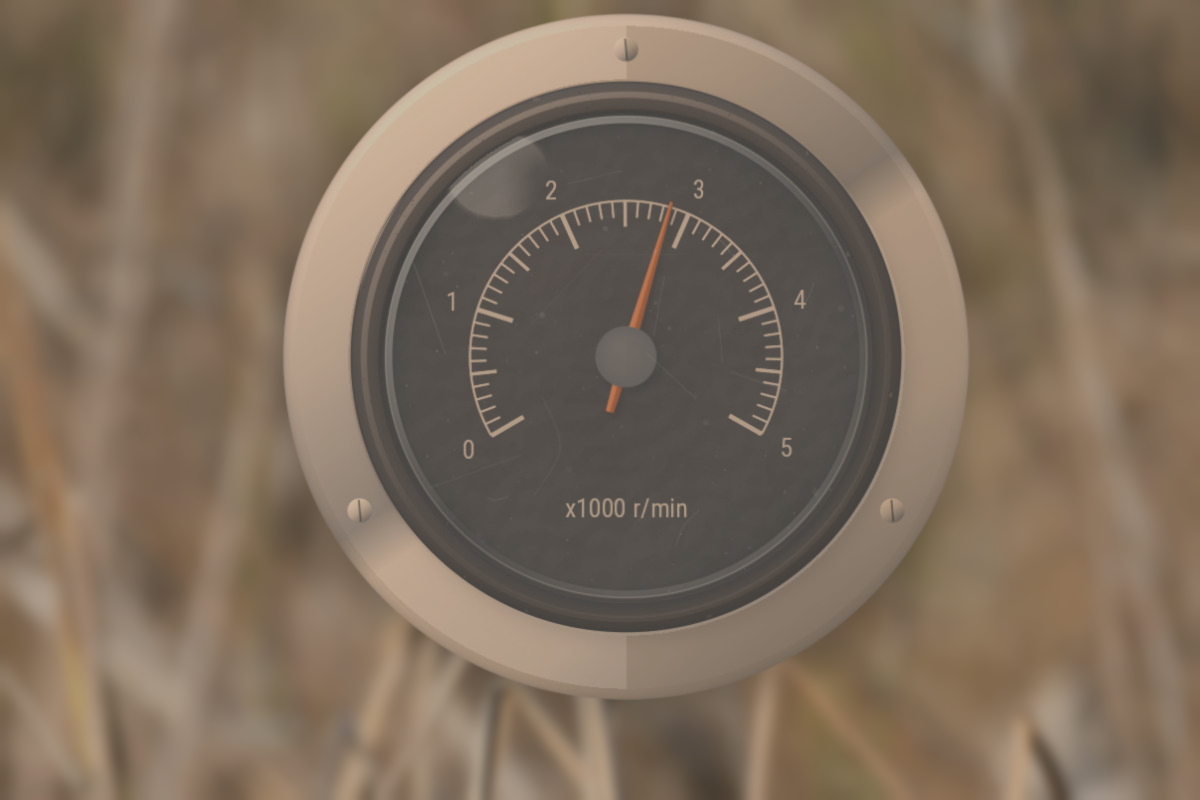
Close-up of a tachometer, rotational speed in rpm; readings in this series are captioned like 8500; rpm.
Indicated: 2850; rpm
